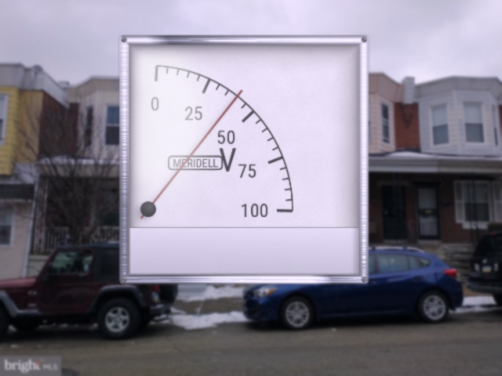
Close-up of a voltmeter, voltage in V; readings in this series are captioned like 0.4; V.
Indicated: 40; V
